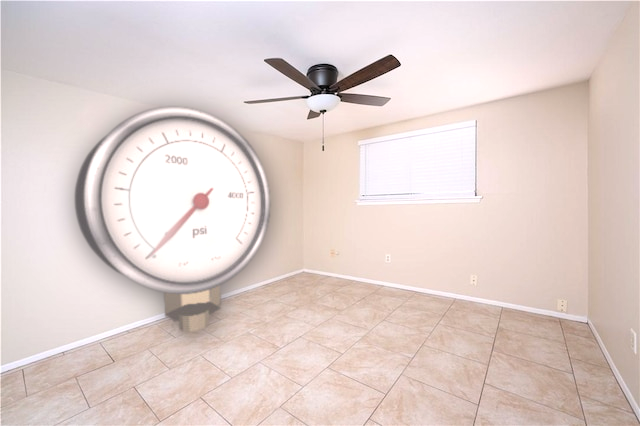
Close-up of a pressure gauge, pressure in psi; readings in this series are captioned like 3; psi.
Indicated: 0; psi
